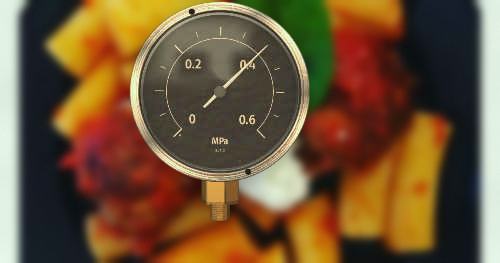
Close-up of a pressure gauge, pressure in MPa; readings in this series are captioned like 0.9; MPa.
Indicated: 0.4; MPa
